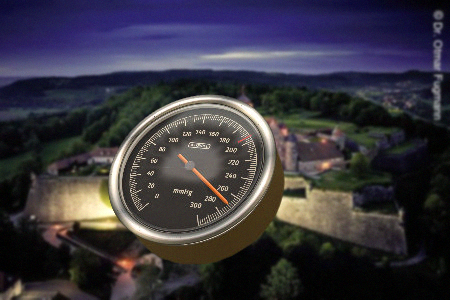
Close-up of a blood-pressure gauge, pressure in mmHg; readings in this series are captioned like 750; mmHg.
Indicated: 270; mmHg
